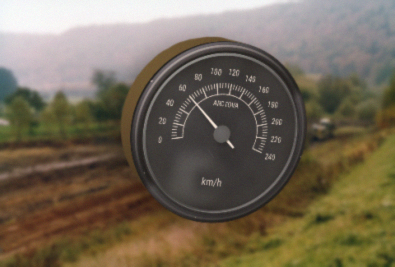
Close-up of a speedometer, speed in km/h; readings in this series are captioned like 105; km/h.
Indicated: 60; km/h
